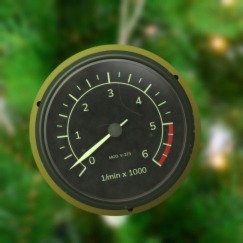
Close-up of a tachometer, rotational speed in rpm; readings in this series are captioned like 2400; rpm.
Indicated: 250; rpm
